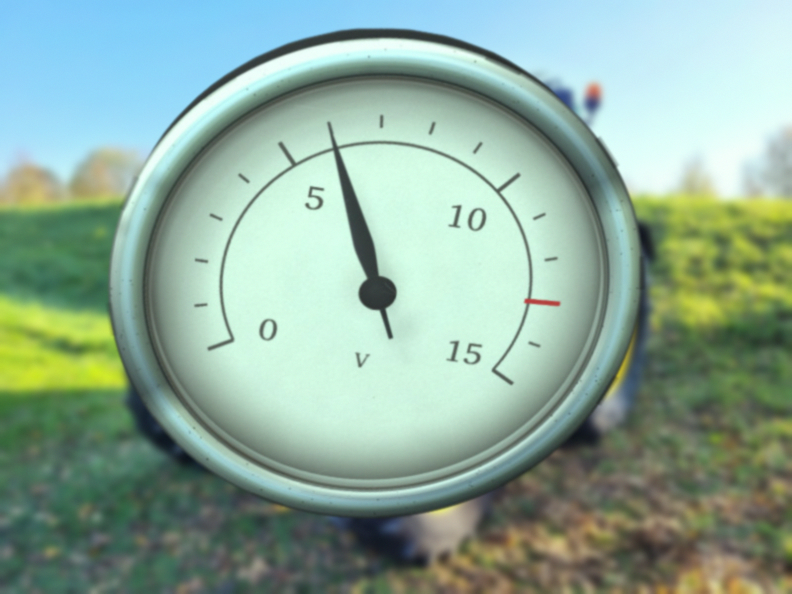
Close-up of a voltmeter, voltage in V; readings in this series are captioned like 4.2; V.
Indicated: 6; V
